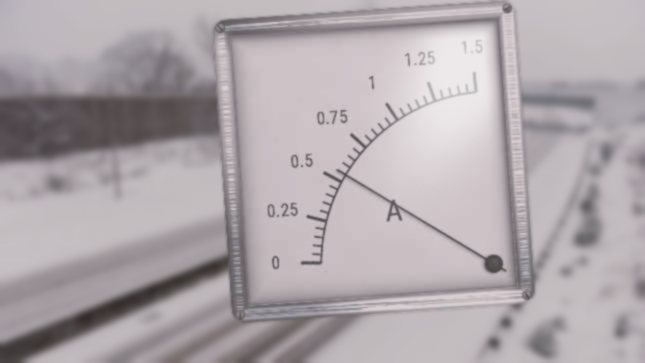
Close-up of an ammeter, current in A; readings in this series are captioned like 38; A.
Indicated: 0.55; A
